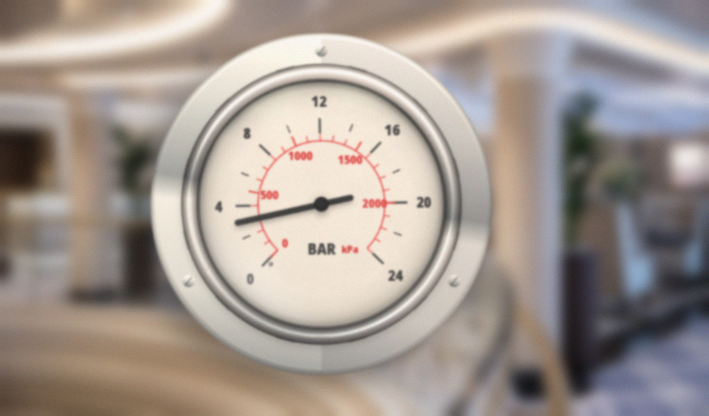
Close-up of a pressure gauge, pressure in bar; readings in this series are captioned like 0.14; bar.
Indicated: 3; bar
